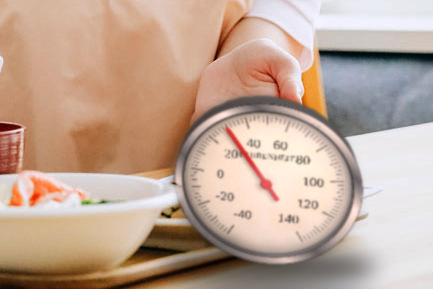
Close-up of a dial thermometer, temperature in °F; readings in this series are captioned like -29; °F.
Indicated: 30; °F
